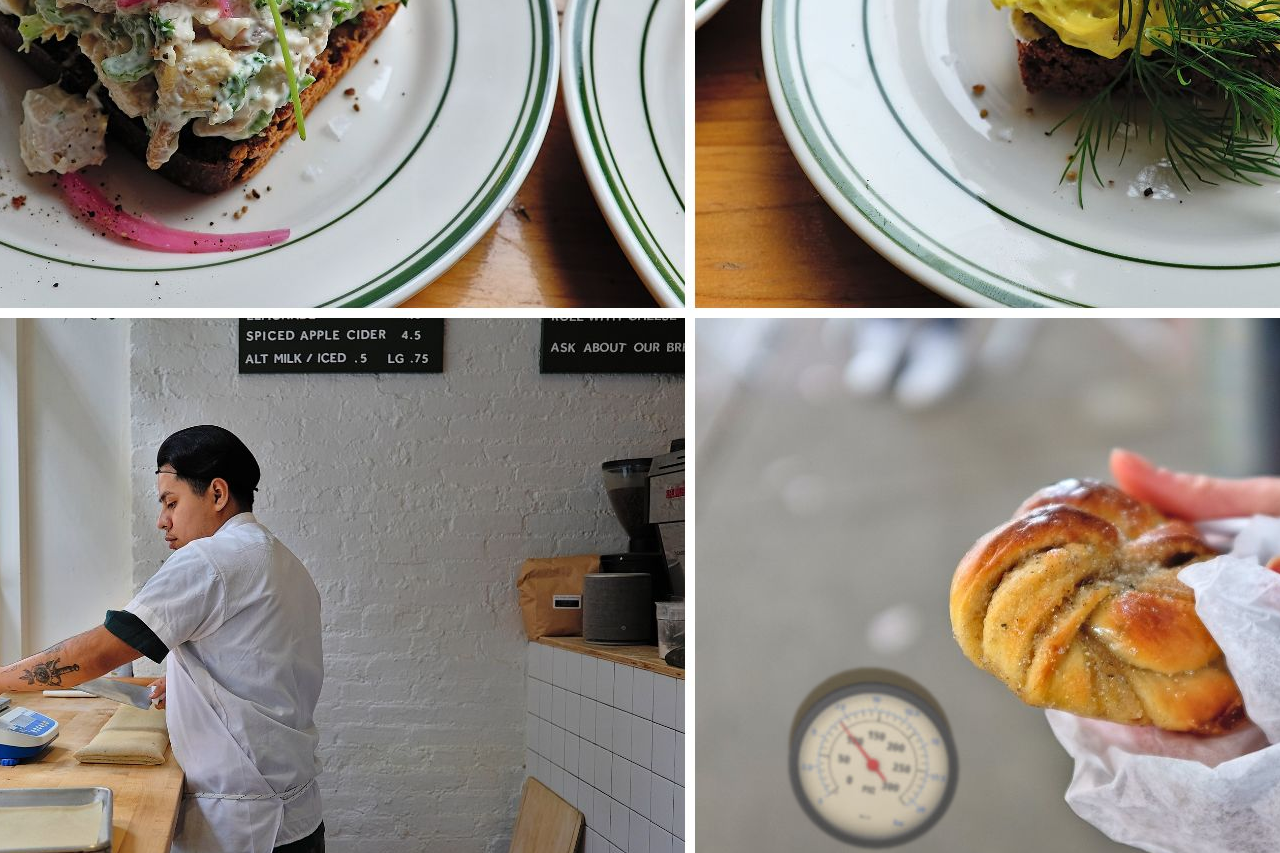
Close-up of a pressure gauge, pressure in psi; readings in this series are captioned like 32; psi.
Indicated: 100; psi
